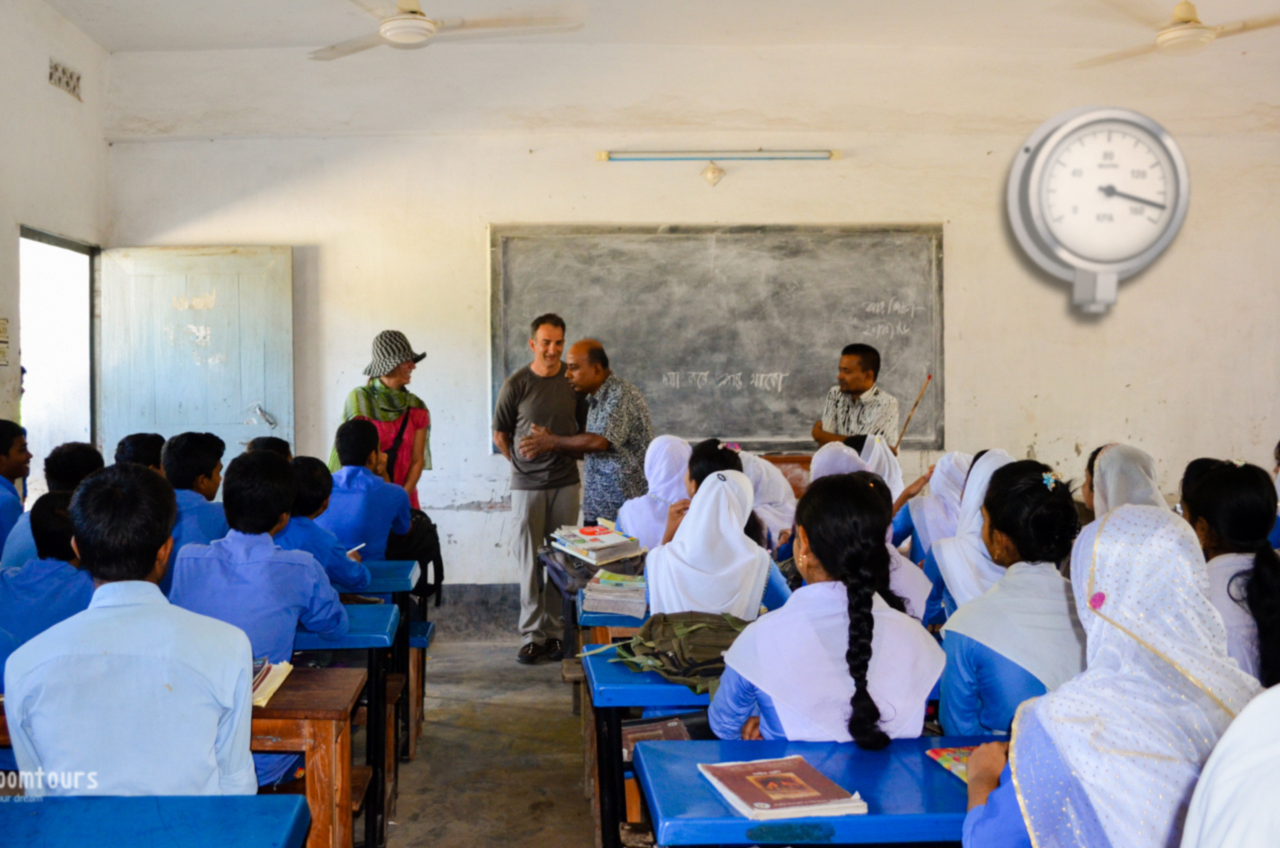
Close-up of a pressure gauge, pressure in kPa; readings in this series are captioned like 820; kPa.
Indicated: 150; kPa
